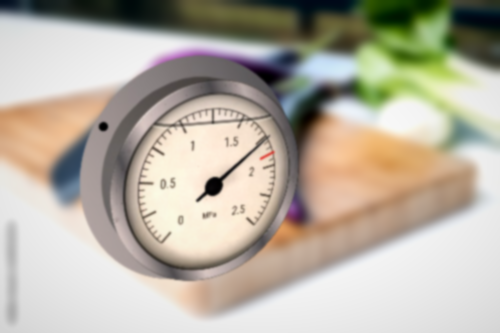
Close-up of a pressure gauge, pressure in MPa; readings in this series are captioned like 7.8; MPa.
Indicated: 1.75; MPa
